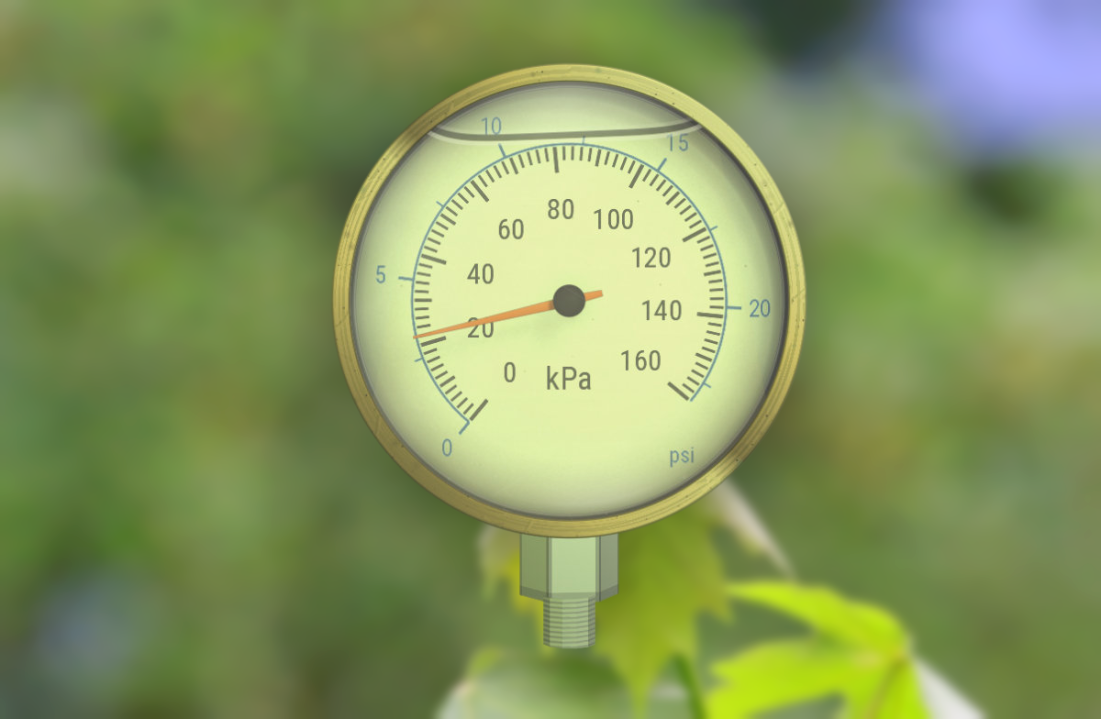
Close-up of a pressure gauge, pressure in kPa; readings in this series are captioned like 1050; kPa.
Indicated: 22; kPa
